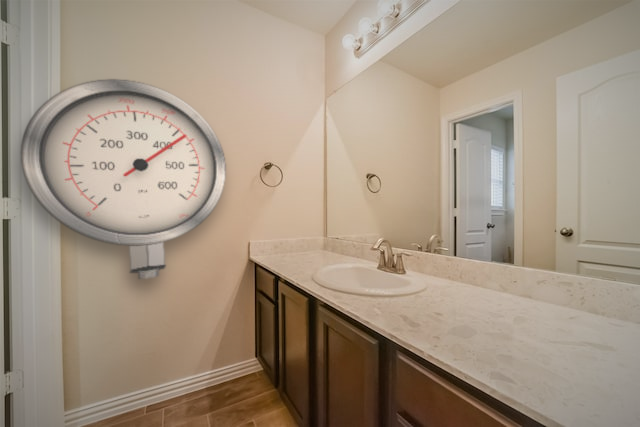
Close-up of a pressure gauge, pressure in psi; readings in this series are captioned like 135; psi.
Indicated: 420; psi
